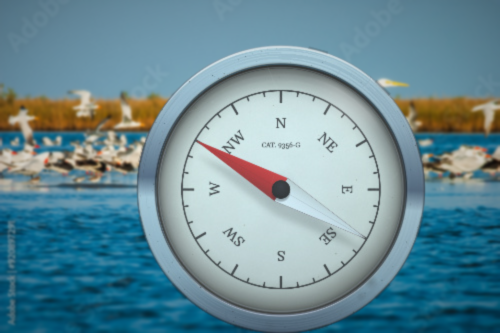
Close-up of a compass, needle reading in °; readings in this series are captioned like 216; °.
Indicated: 300; °
